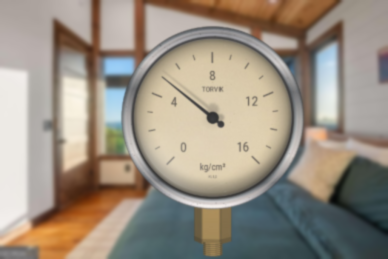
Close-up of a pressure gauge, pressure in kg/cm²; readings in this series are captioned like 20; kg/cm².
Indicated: 5; kg/cm²
